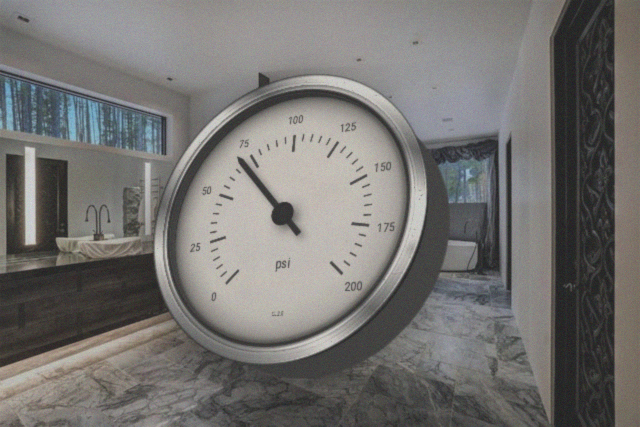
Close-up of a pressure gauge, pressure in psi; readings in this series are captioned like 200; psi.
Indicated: 70; psi
